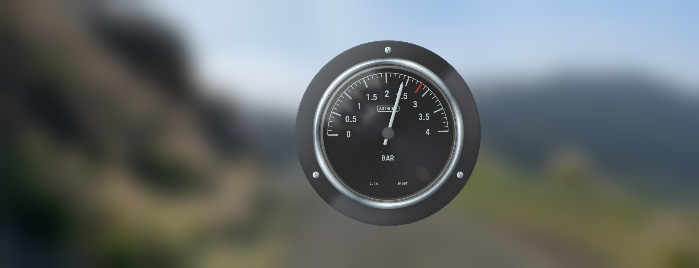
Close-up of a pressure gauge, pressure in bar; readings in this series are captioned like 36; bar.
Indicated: 2.4; bar
